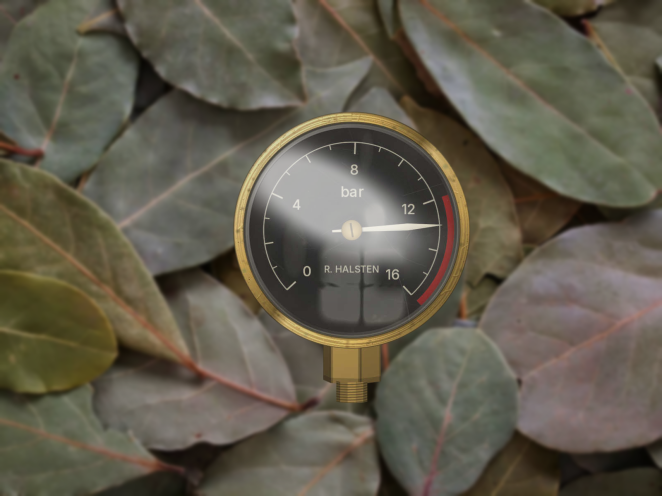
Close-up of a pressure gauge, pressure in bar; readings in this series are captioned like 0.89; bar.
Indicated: 13; bar
